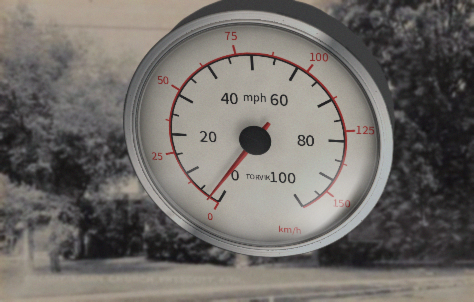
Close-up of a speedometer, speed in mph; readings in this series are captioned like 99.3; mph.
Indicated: 2.5; mph
